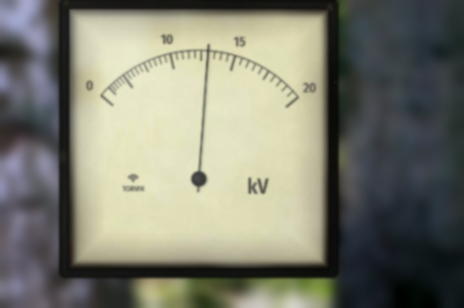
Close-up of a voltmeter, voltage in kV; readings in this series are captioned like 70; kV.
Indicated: 13; kV
